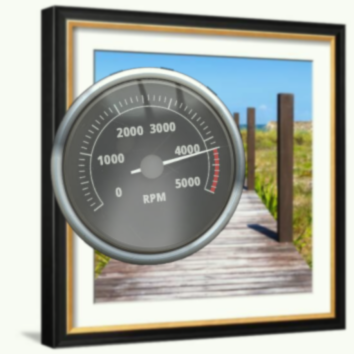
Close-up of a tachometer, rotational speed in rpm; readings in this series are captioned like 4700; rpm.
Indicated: 4200; rpm
